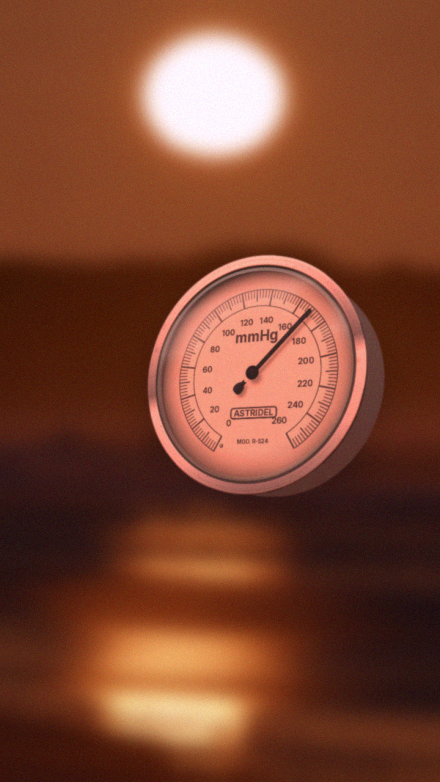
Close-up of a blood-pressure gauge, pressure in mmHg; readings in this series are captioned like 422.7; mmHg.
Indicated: 170; mmHg
